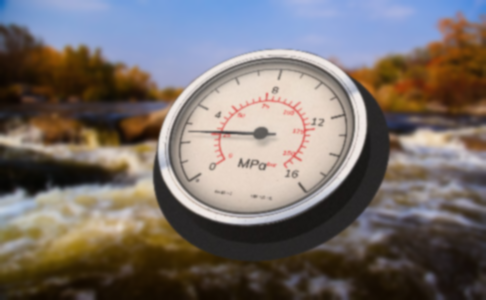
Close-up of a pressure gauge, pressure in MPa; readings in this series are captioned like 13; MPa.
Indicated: 2.5; MPa
